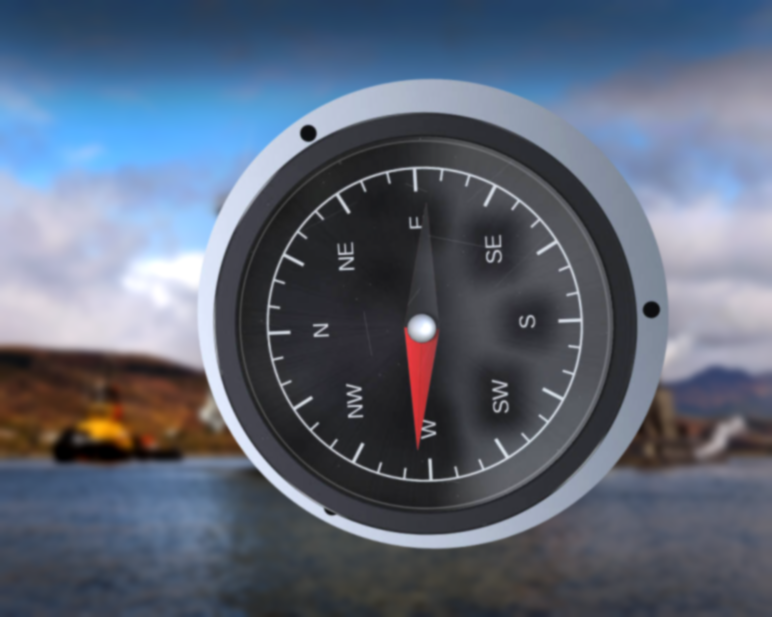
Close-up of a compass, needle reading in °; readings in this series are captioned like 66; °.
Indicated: 275; °
